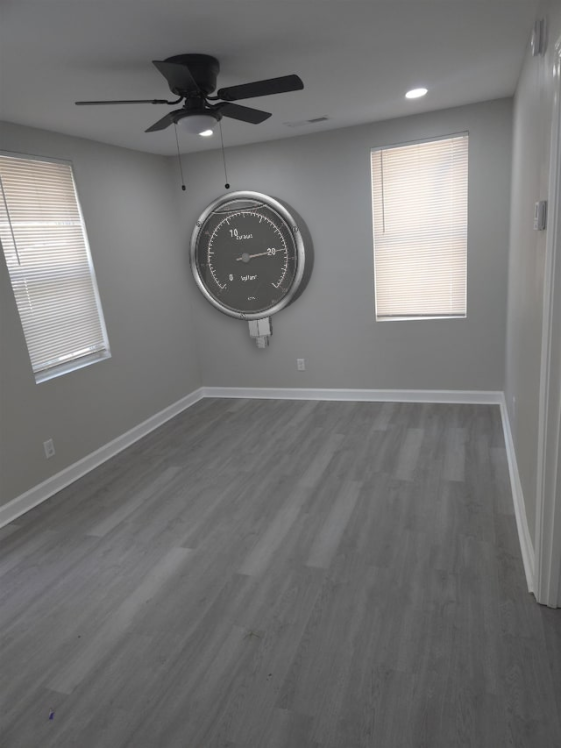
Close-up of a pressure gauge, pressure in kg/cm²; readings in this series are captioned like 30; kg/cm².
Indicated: 20; kg/cm²
